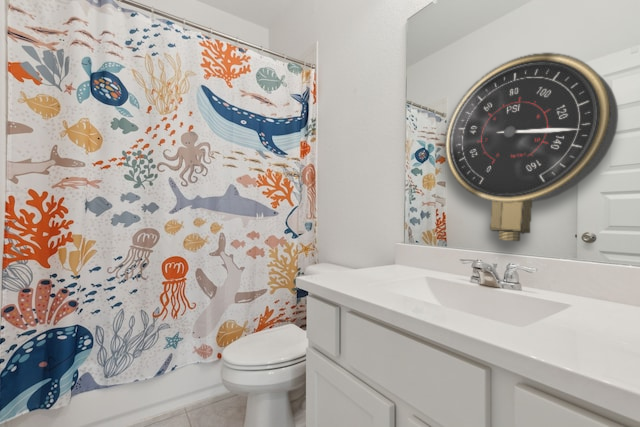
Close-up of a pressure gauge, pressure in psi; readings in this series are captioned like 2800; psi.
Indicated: 132.5; psi
